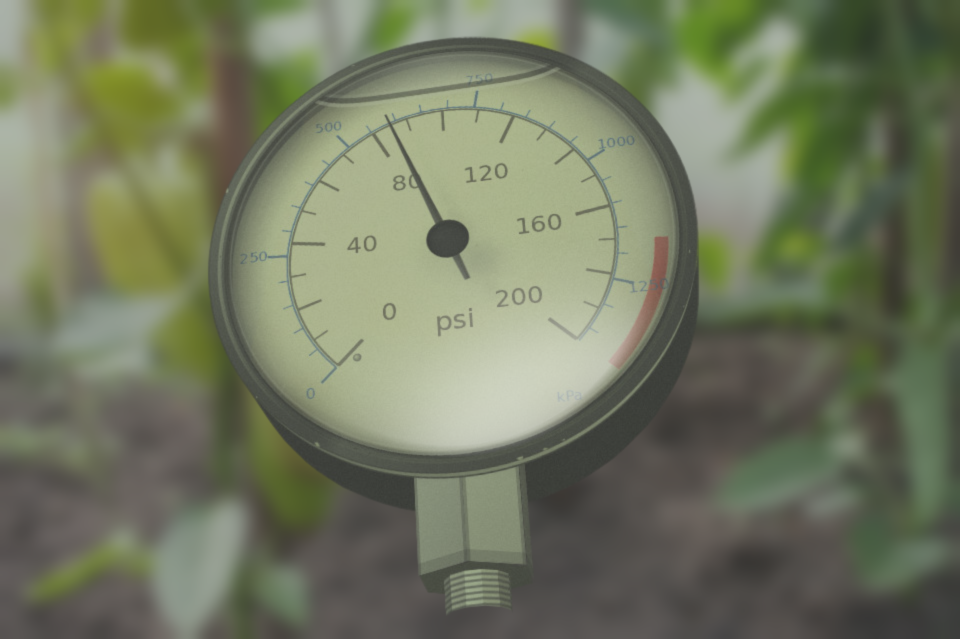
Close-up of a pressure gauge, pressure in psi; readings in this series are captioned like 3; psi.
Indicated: 85; psi
